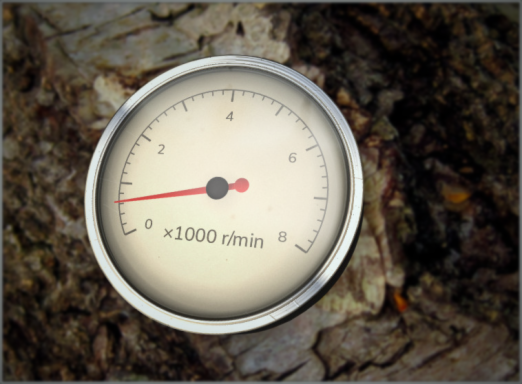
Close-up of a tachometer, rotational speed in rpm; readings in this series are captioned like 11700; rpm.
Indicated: 600; rpm
